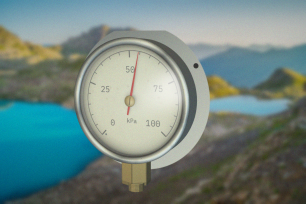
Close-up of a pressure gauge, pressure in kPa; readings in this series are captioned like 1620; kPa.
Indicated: 55; kPa
